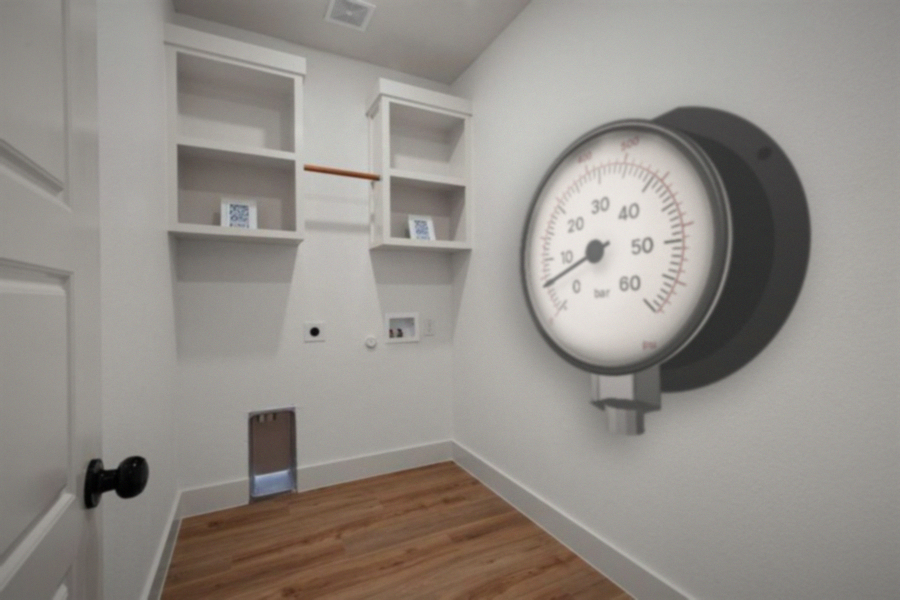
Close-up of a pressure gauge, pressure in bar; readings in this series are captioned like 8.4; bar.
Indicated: 5; bar
